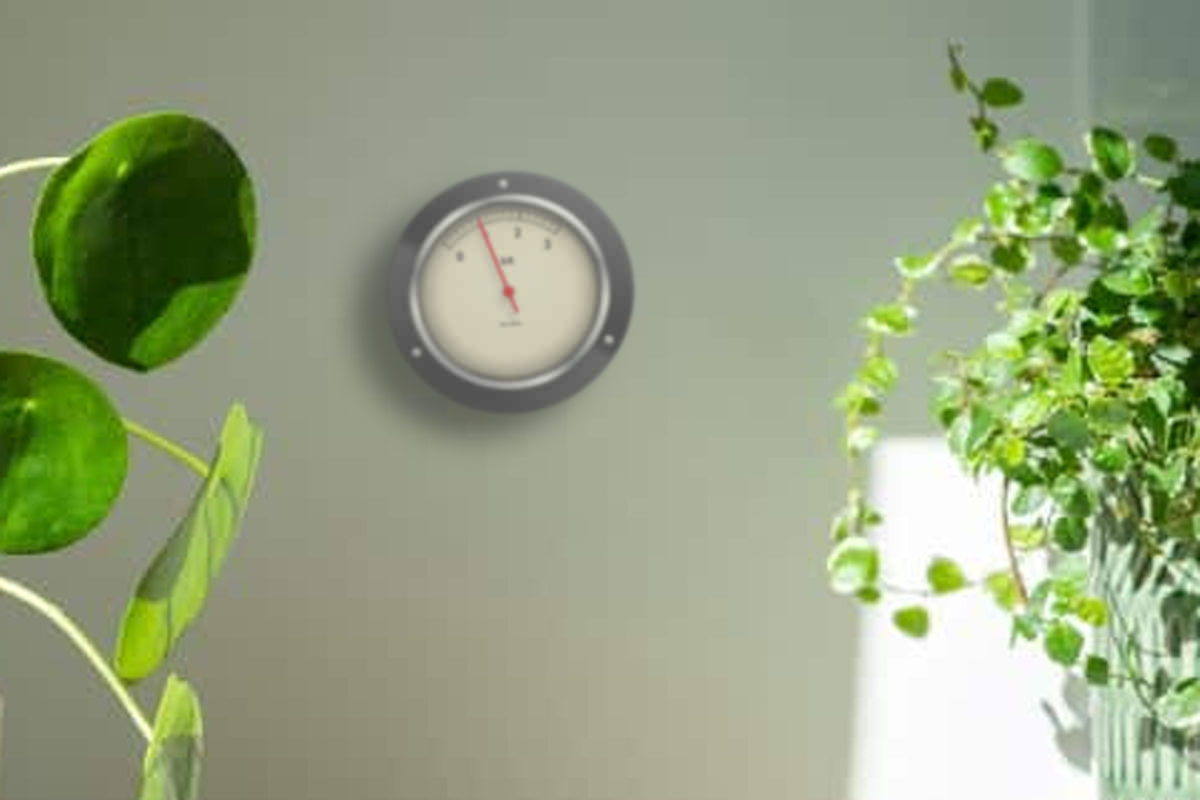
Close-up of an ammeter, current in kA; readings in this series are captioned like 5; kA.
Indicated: 1; kA
